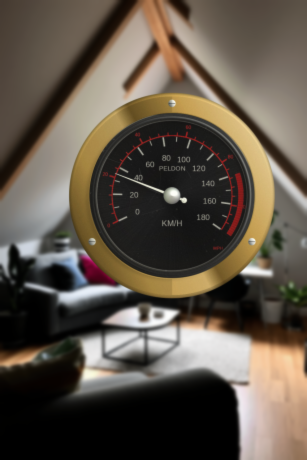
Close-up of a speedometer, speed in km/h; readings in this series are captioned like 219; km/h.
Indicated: 35; km/h
